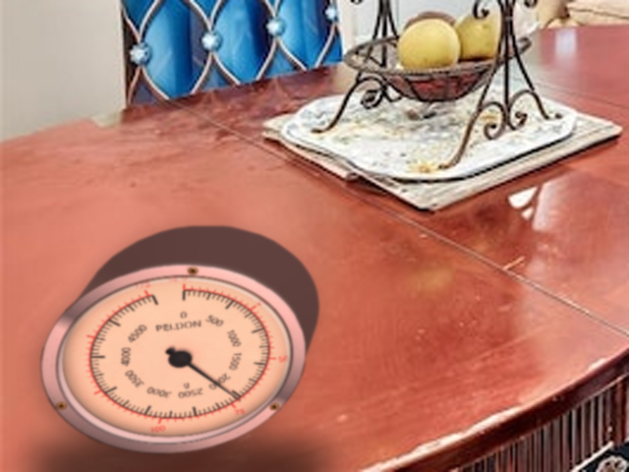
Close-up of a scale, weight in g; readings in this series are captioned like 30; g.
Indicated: 2000; g
